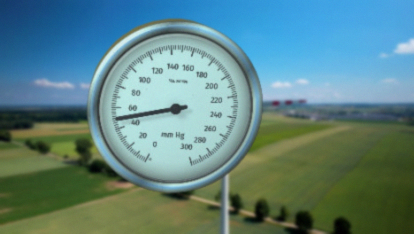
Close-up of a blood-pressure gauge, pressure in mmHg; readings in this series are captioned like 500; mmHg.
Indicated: 50; mmHg
